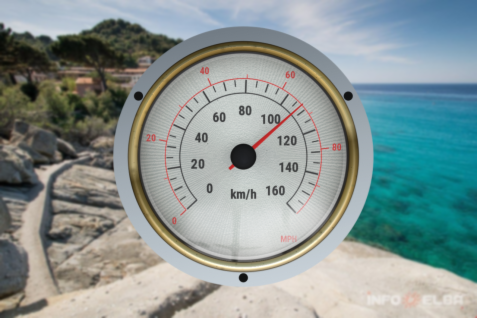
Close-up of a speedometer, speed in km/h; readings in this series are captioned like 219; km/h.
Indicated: 107.5; km/h
